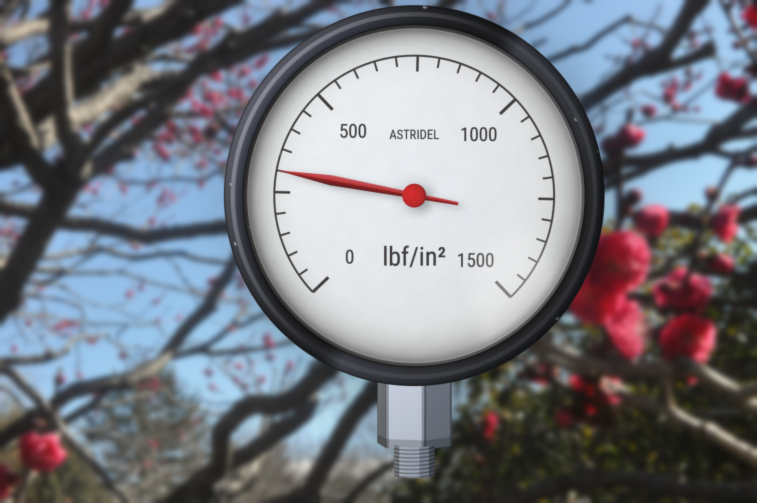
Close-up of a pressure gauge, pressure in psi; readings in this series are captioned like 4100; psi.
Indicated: 300; psi
